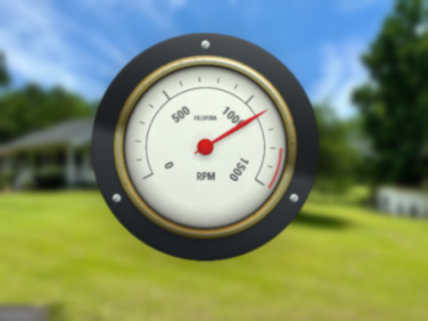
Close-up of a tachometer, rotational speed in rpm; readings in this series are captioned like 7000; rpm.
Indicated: 1100; rpm
